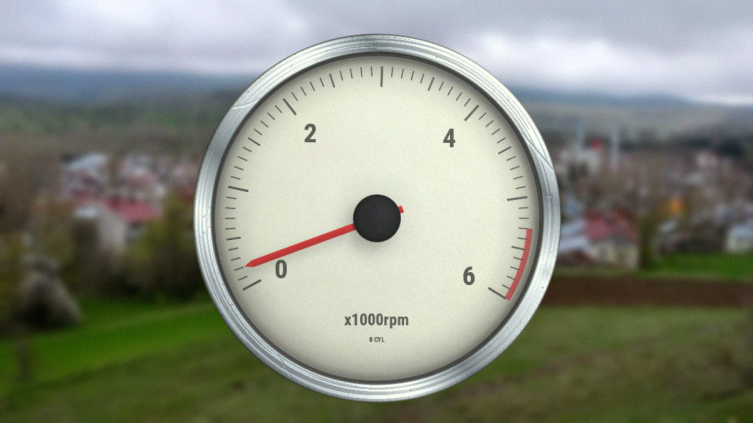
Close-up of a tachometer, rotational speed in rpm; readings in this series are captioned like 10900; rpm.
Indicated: 200; rpm
